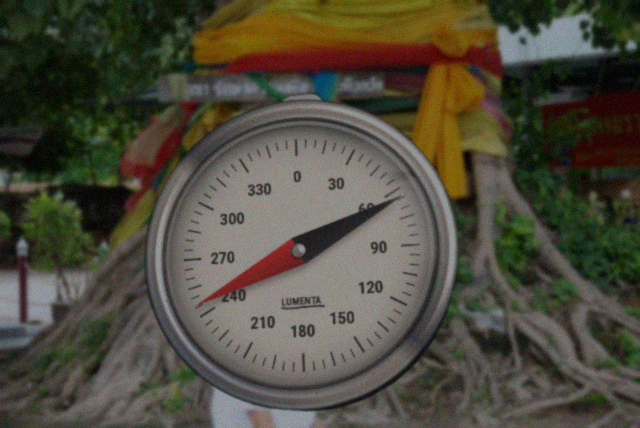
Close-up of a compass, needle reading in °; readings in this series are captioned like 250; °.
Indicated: 245; °
